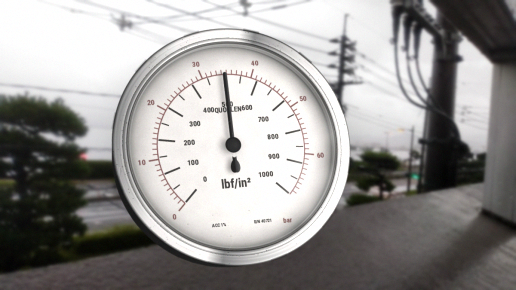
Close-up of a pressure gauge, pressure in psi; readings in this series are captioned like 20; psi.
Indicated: 500; psi
